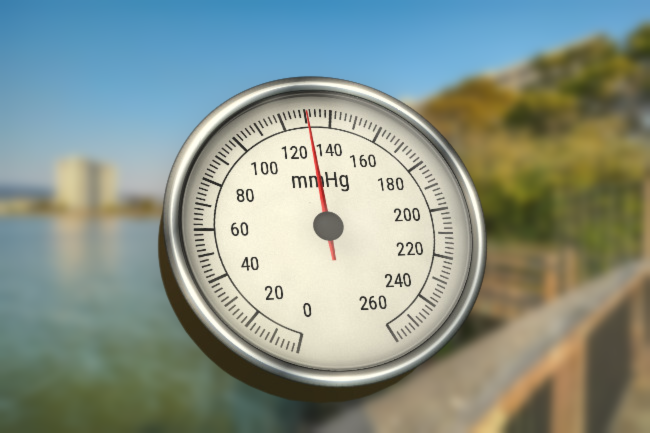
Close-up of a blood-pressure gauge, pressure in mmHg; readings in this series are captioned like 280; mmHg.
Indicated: 130; mmHg
